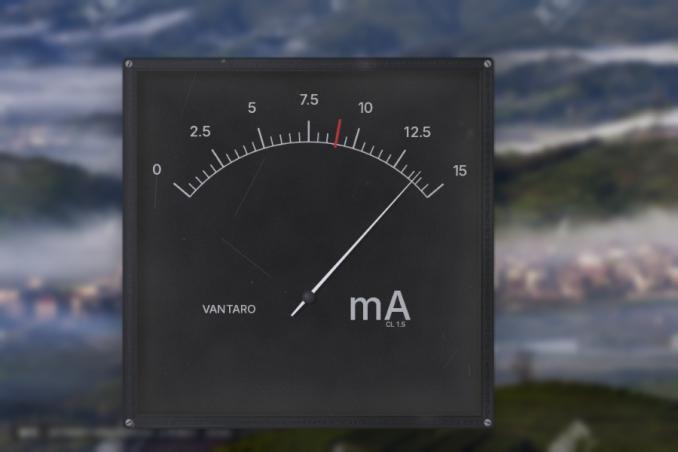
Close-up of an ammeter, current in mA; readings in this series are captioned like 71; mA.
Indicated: 13.75; mA
